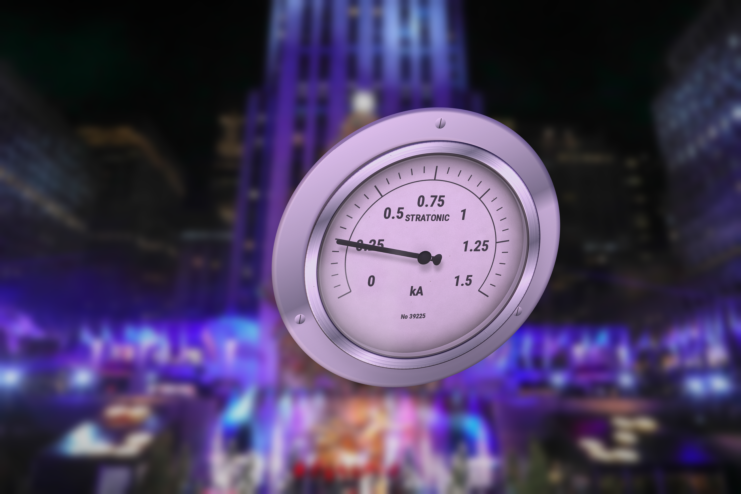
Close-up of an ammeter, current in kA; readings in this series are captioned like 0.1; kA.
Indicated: 0.25; kA
